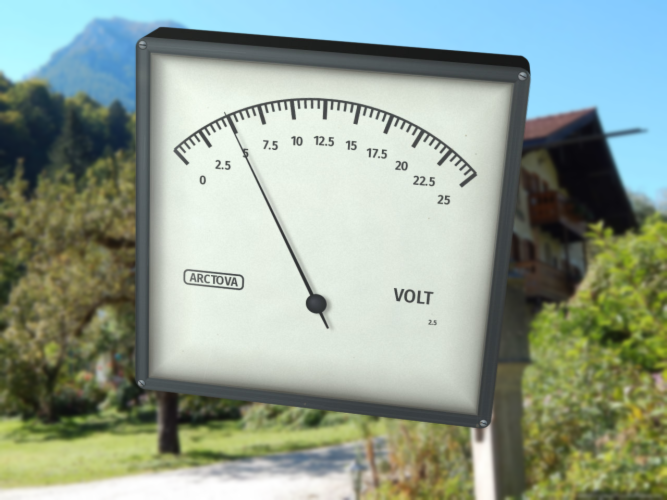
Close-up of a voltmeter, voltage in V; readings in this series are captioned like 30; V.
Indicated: 5; V
